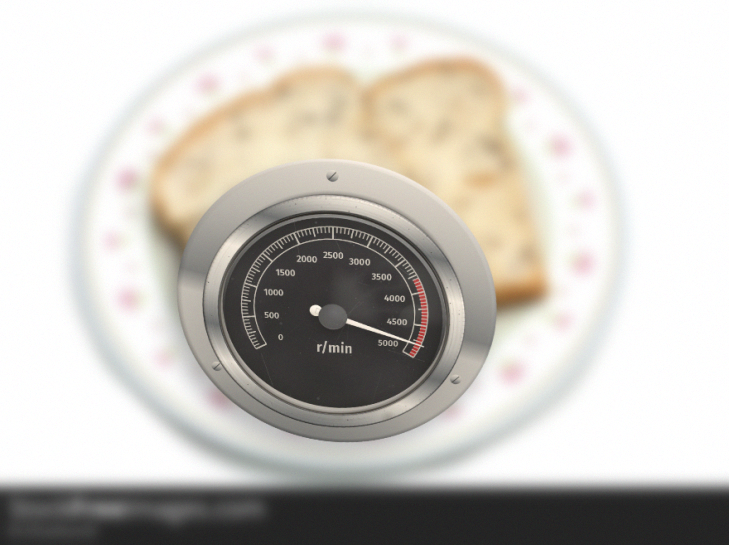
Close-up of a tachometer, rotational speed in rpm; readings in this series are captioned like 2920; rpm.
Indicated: 4750; rpm
